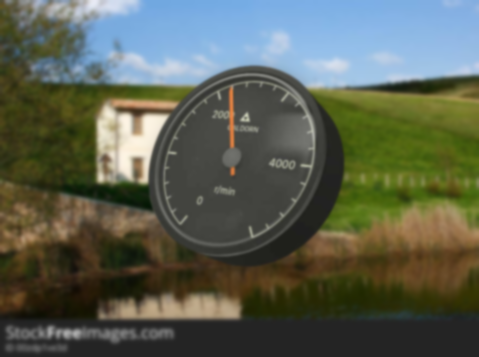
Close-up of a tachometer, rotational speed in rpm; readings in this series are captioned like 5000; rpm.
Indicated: 2200; rpm
